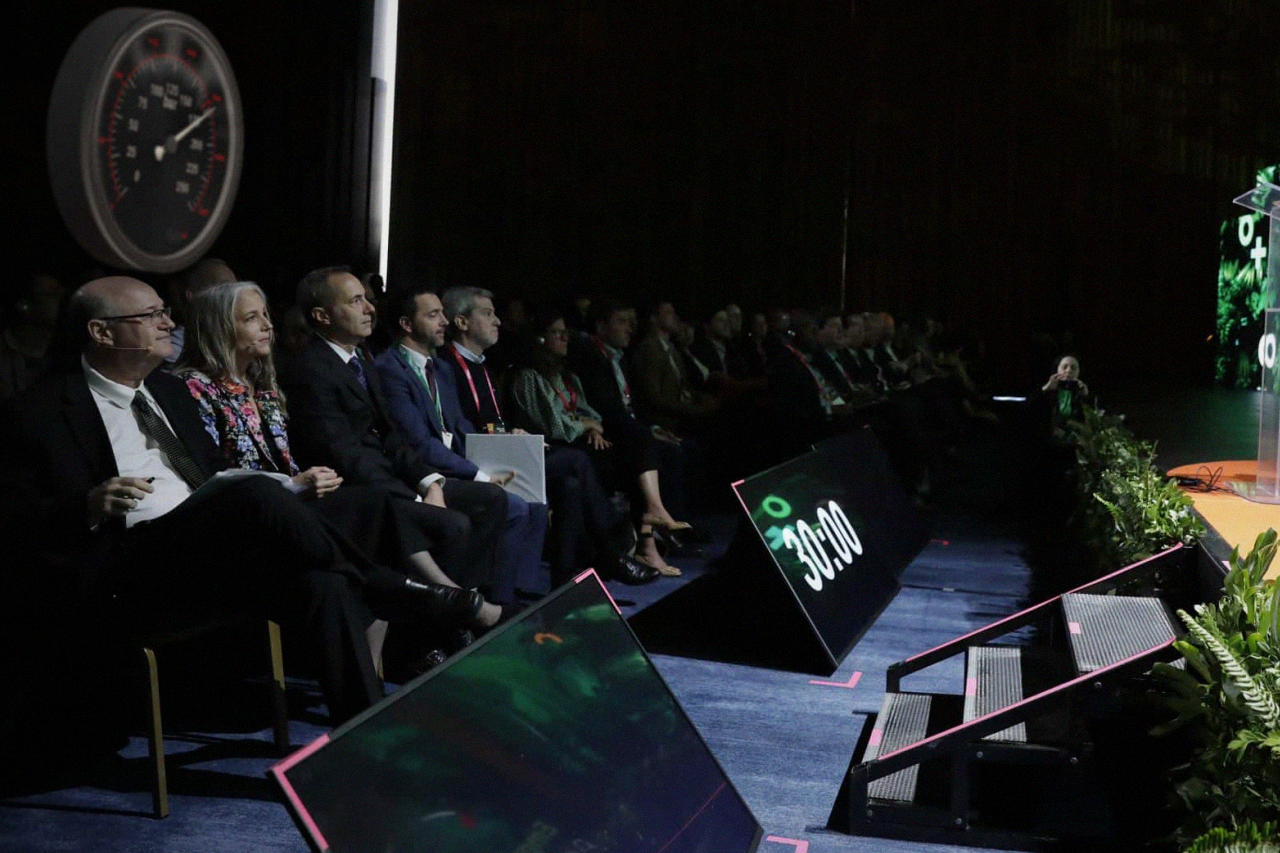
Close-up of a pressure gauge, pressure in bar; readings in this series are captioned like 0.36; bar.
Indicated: 175; bar
